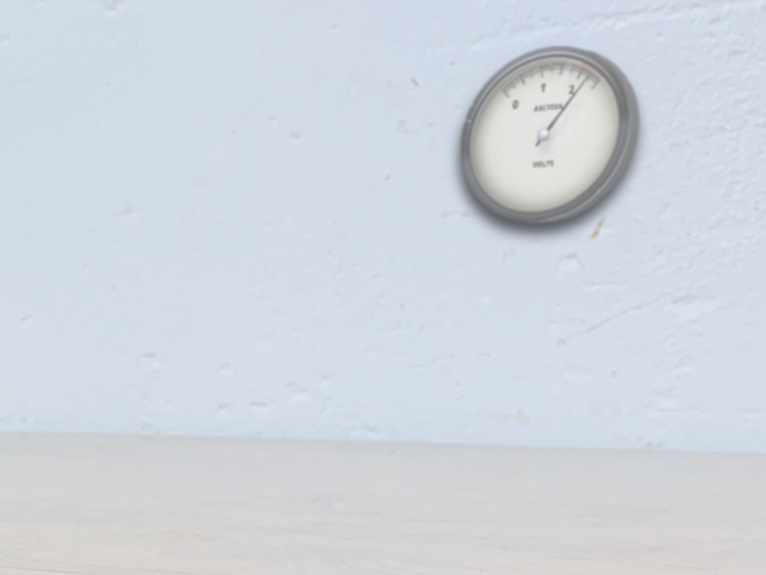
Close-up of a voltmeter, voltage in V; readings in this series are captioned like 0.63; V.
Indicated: 2.25; V
